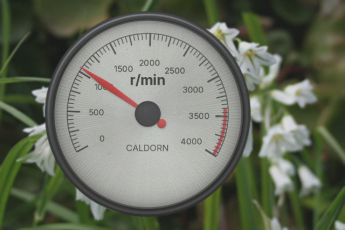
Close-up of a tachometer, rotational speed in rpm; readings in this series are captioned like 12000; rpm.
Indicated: 1050; rpm
